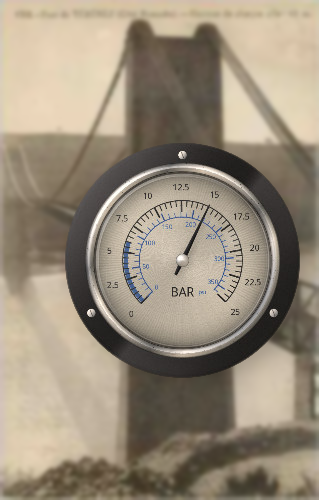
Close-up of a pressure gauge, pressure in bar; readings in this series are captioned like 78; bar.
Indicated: 15; bar
